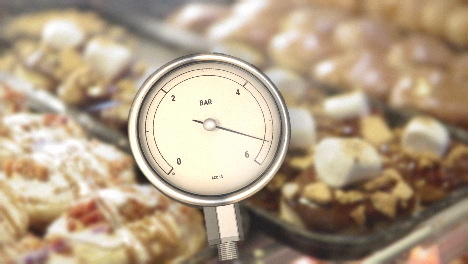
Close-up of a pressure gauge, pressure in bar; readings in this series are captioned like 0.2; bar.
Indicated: 5.5; bar
